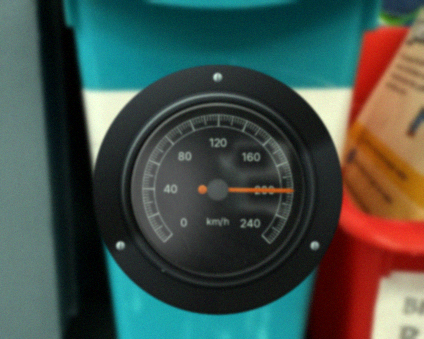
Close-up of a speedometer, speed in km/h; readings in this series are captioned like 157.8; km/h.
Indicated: 200; km/h
